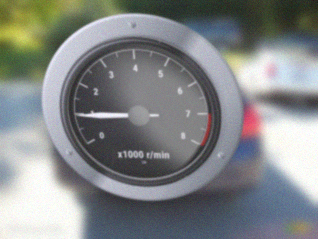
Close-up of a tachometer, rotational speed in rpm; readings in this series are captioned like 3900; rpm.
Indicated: 1000; rpm
